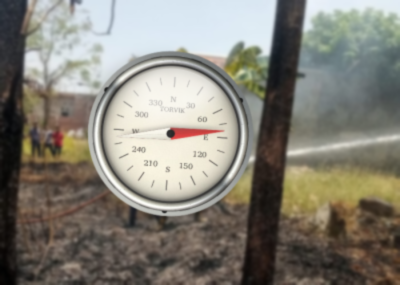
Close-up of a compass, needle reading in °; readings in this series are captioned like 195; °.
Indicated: 82.5; °
